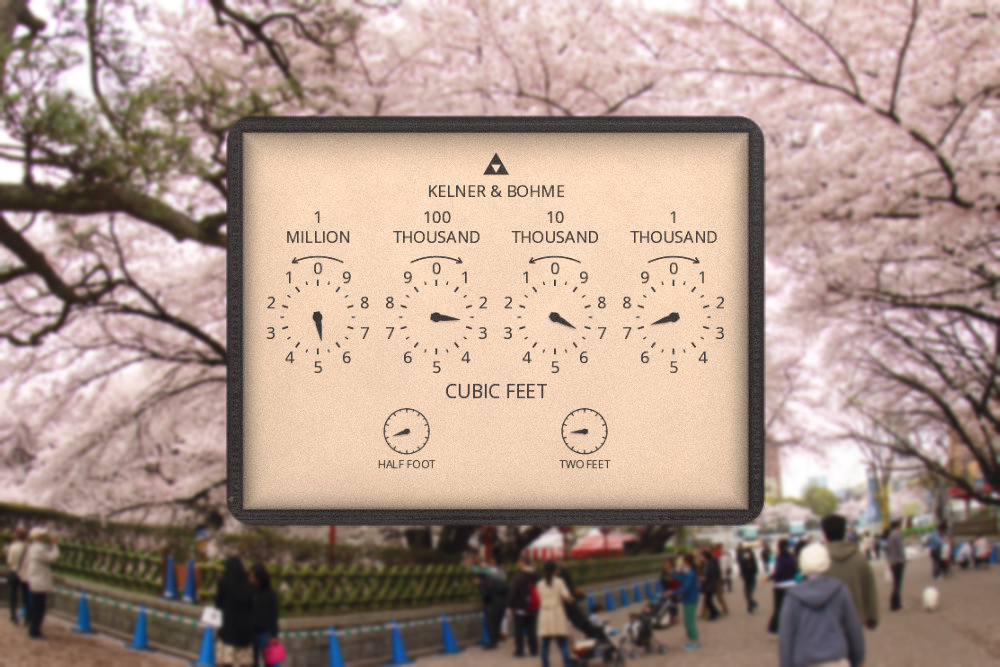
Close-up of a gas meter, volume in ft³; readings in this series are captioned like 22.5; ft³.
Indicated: 526700; ft³
